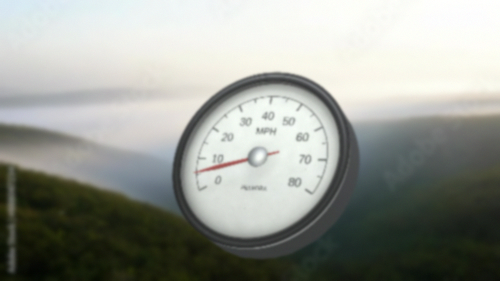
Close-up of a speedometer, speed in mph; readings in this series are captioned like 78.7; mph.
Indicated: 5; mph
